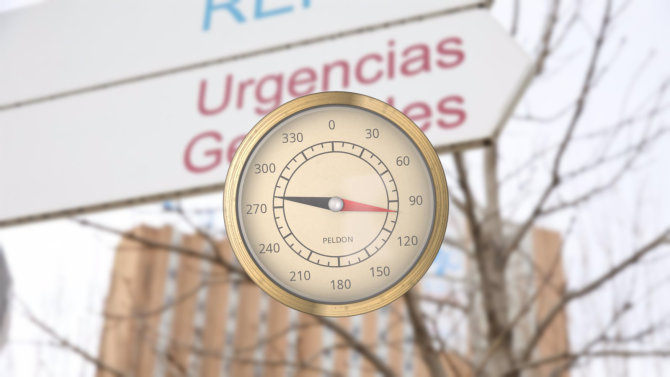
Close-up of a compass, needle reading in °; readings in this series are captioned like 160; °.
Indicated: 100; °
